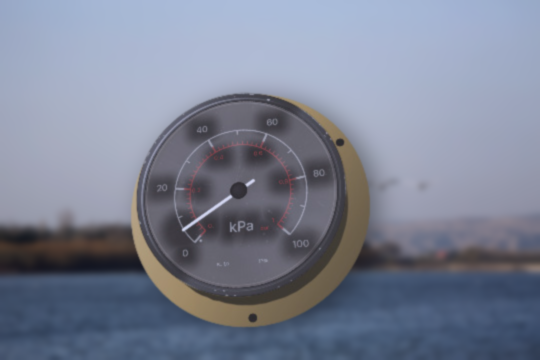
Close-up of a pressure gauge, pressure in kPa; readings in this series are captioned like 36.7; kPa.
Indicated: 5; kPa
